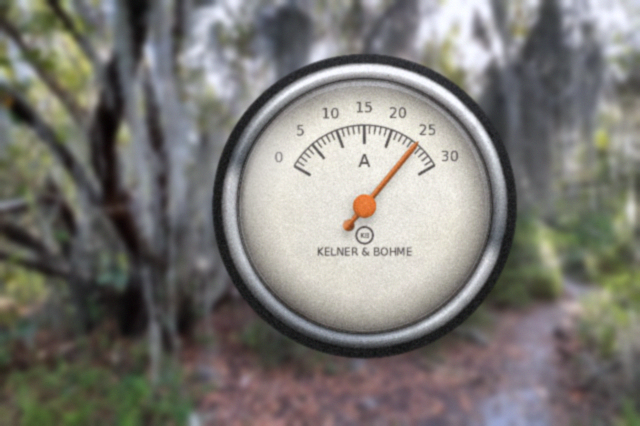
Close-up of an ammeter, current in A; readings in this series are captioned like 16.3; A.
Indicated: 25; A
